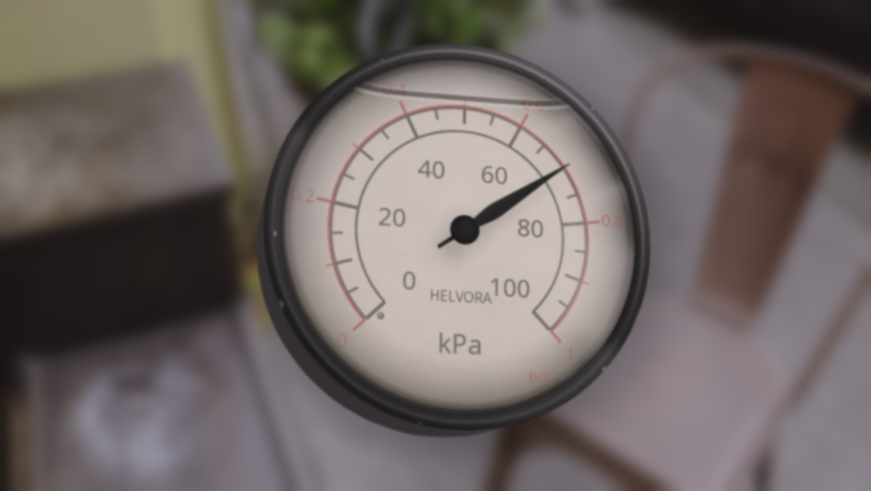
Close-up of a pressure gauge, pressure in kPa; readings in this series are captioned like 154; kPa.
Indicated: 70; kPa
